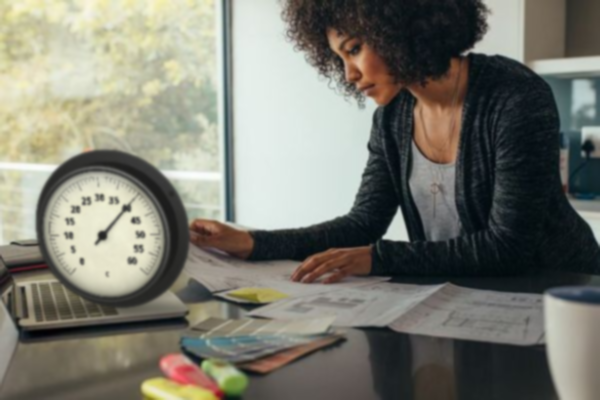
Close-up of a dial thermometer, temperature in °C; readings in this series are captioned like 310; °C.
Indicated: 40; °C
